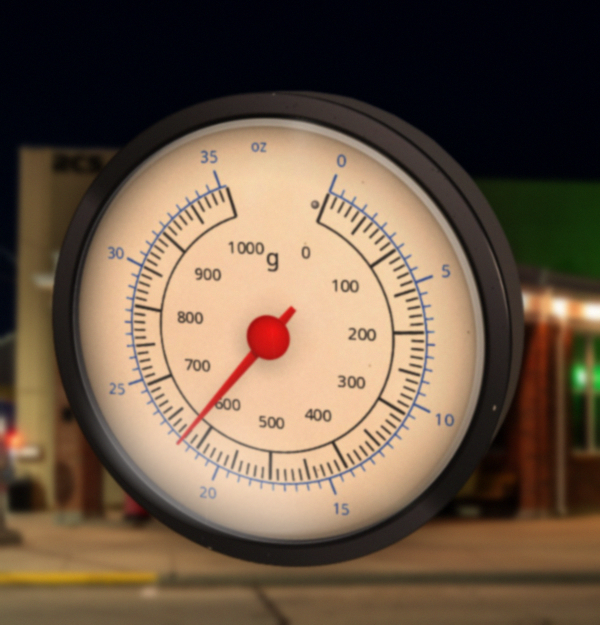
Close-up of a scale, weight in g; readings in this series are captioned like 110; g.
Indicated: 620; g
